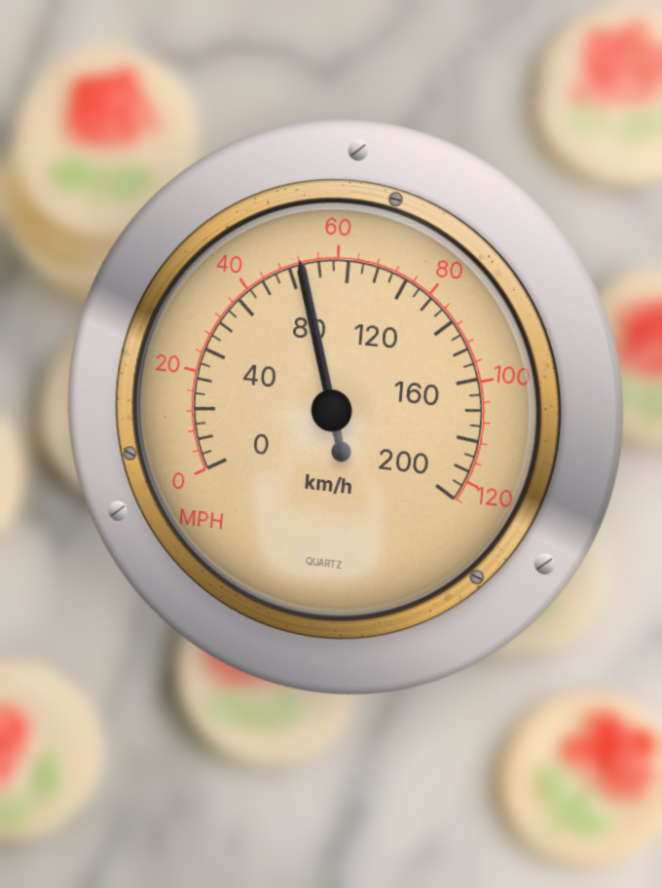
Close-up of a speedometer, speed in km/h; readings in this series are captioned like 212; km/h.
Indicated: 85; km/h
